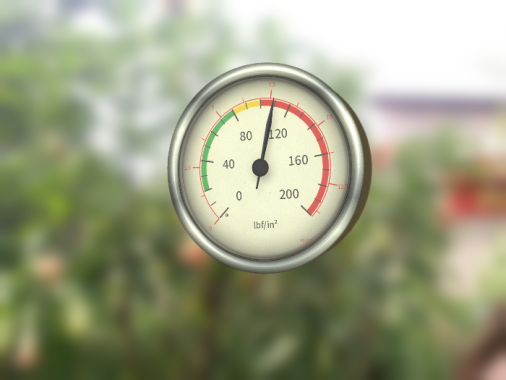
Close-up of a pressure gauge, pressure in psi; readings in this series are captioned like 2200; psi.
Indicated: 110; psi
